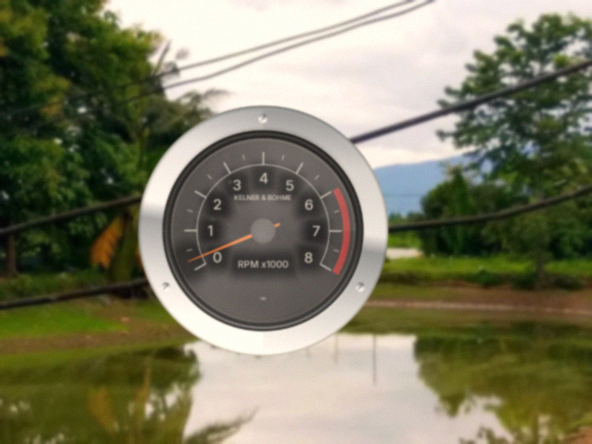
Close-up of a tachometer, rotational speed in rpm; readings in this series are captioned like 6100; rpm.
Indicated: 250; rpm
